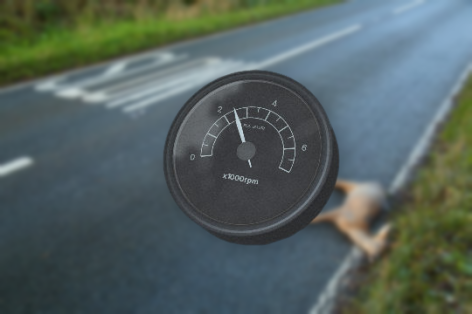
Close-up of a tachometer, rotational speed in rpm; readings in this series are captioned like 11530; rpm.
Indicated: 2500; rpm
